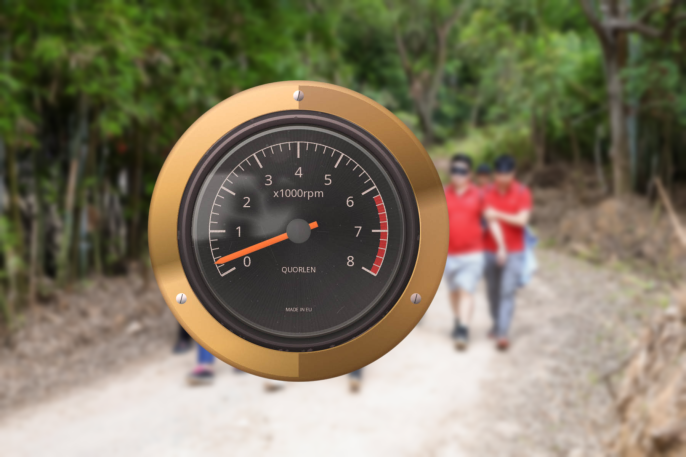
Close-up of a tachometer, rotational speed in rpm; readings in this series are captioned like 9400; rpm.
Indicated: 300; rpm
